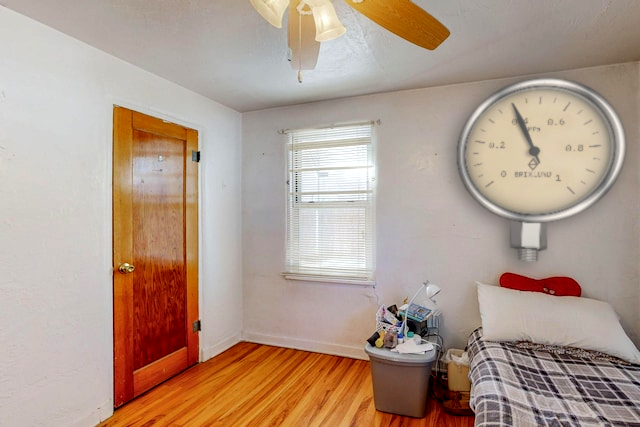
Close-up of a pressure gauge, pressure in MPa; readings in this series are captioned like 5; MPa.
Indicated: 0.4; MPa
